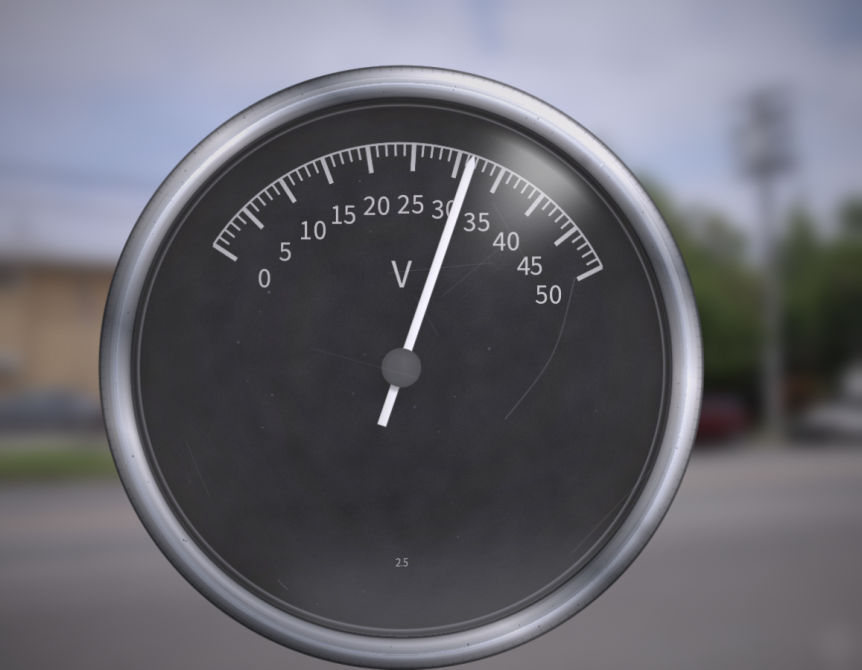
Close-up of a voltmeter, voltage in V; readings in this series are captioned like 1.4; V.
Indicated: 31.5; V
